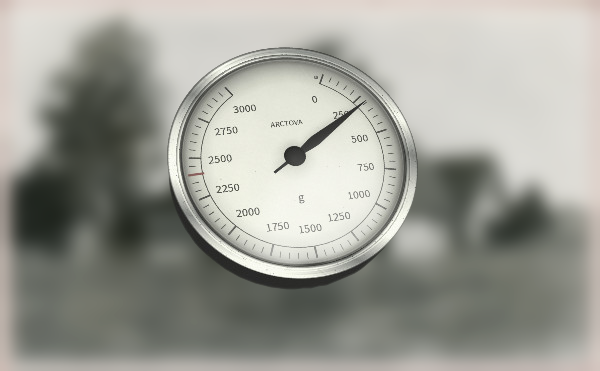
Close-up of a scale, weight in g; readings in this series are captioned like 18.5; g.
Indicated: 300; g
